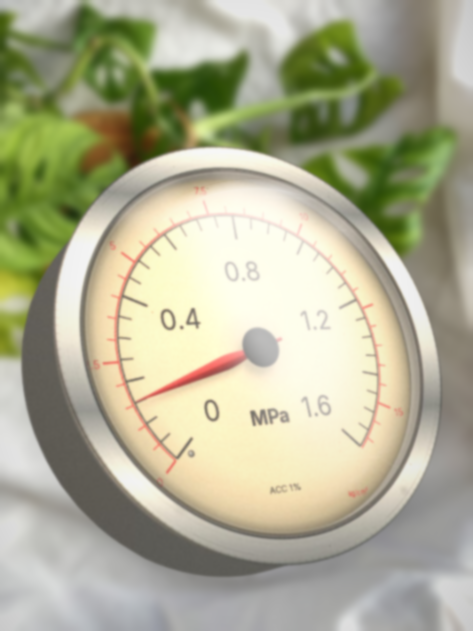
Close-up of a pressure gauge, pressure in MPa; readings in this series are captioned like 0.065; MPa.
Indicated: 0.15; MPa
